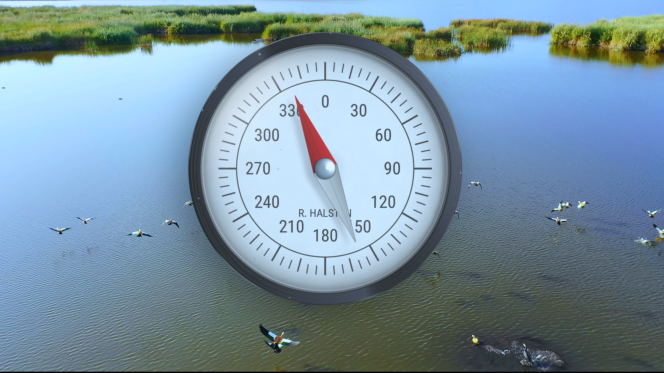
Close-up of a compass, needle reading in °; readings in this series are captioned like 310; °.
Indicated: 337.5; °
